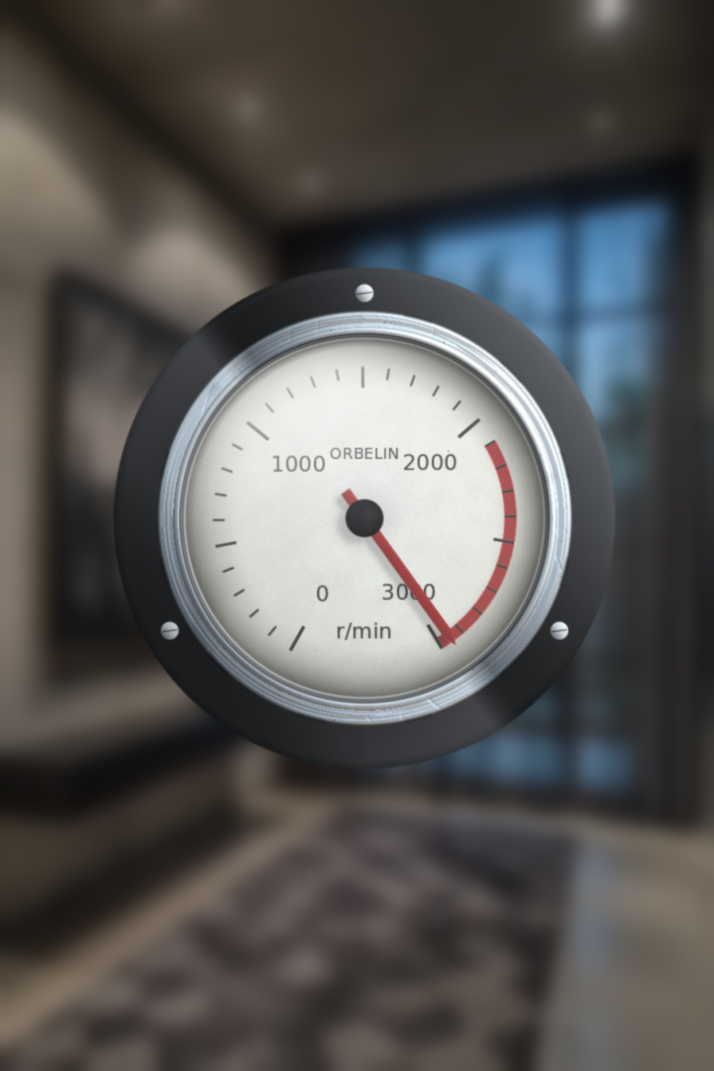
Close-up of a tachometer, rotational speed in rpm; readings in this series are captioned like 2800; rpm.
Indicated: 2950; rpm
